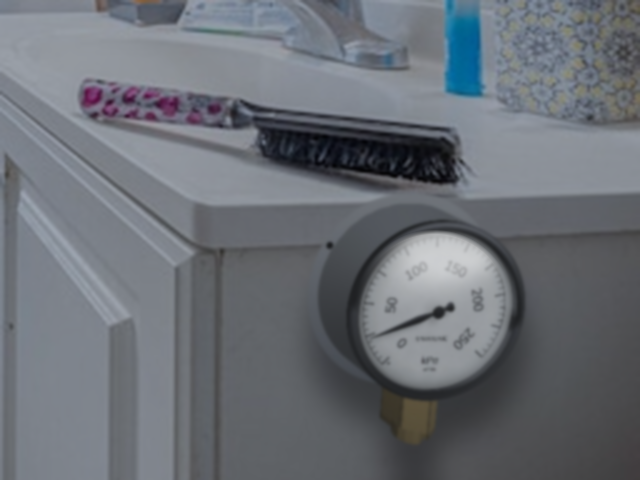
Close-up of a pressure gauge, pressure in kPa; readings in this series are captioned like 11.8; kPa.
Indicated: 25; kPa
